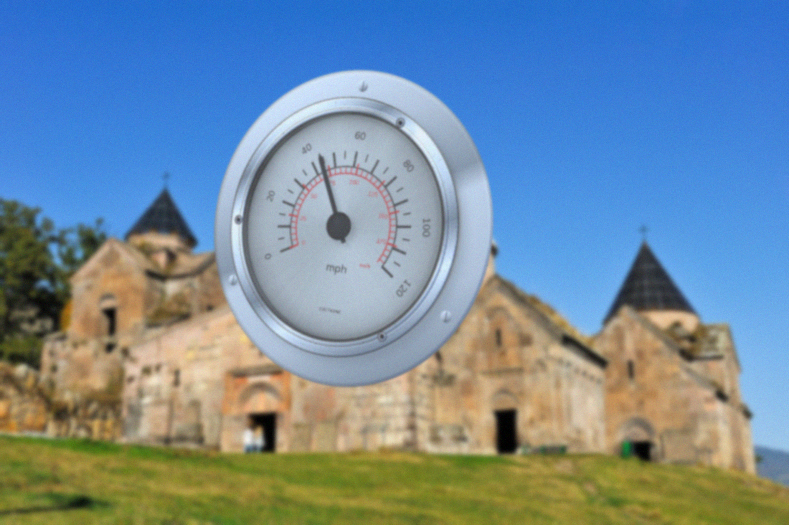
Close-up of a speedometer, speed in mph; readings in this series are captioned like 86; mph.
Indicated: 45; mph
